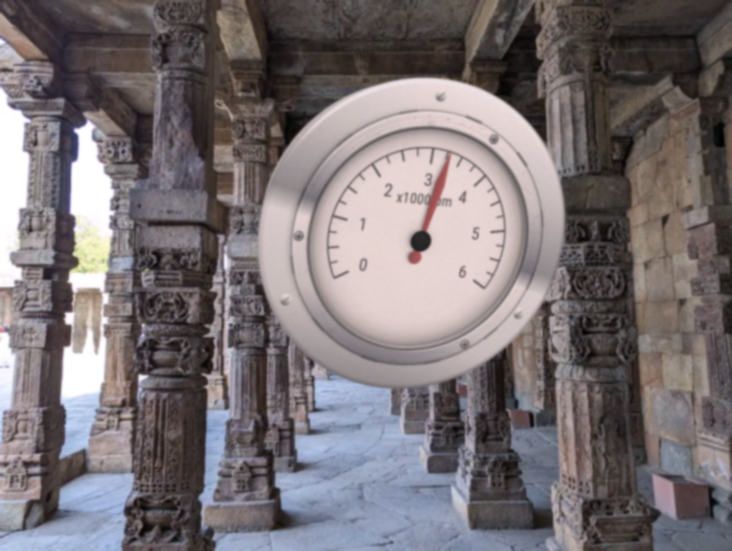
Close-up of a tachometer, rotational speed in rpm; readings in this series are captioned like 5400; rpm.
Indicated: 3250; rpm
